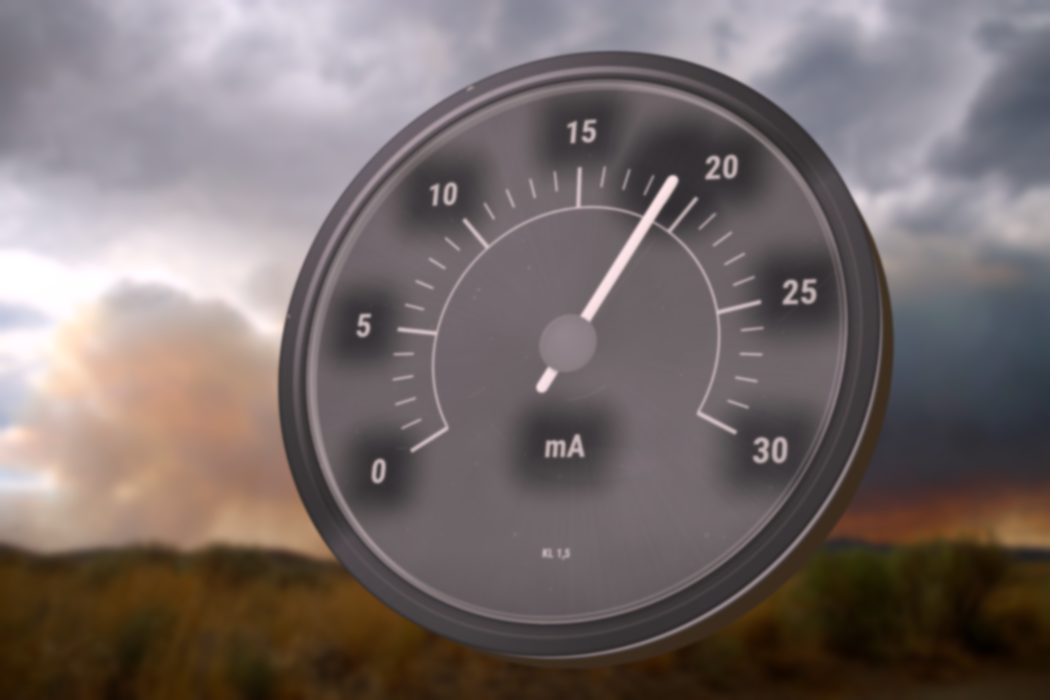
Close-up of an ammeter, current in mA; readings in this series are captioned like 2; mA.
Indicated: 19; mA
